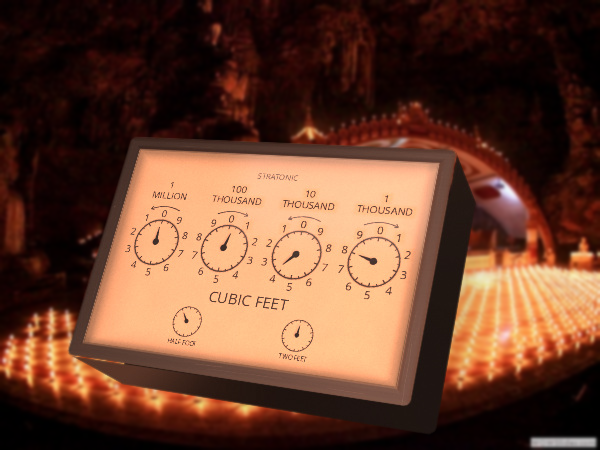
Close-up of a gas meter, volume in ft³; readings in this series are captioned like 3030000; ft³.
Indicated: 3800; ft³
